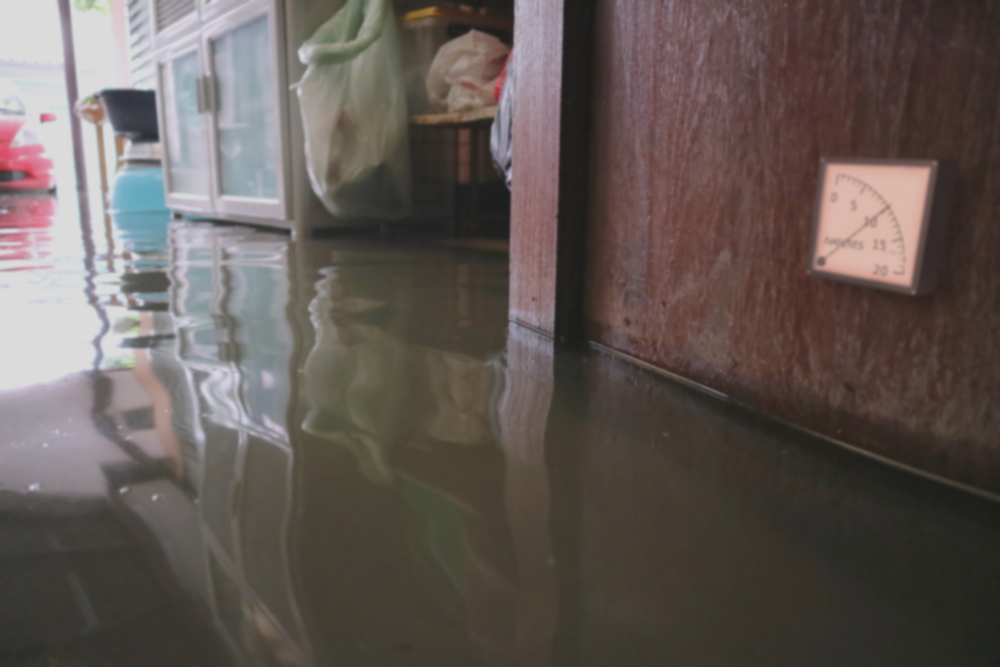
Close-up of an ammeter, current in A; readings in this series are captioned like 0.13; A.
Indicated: 10; A
